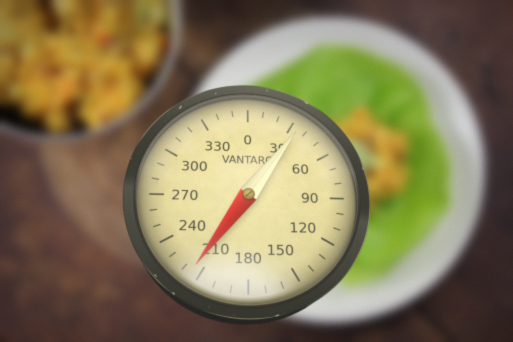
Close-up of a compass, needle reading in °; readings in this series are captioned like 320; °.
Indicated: 215; °
